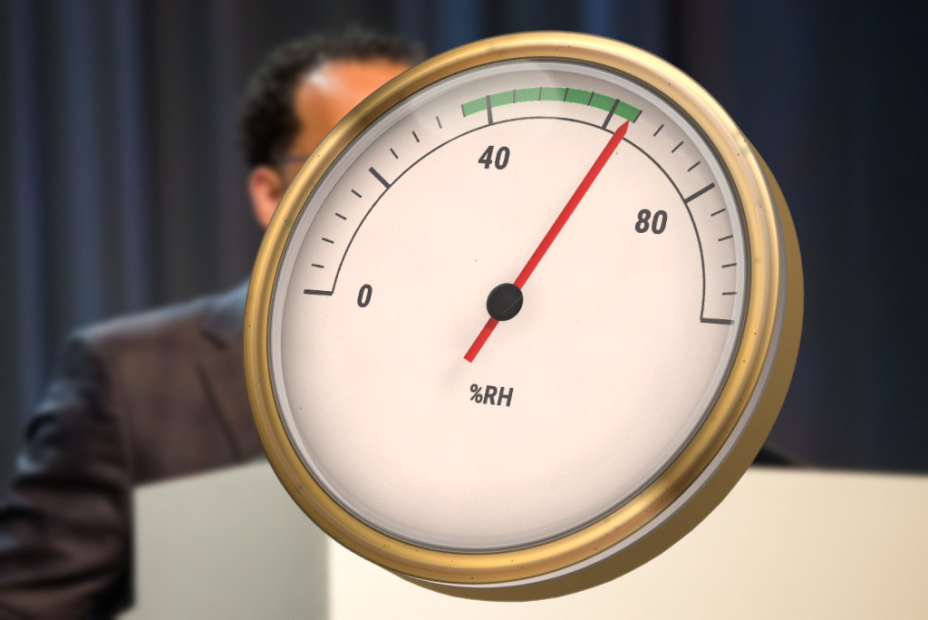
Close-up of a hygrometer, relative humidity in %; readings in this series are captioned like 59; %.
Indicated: 64; %
